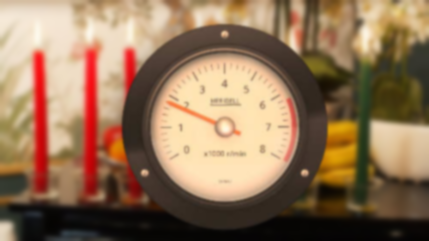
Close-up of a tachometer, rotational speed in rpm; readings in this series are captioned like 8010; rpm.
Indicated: 1800; rpm
